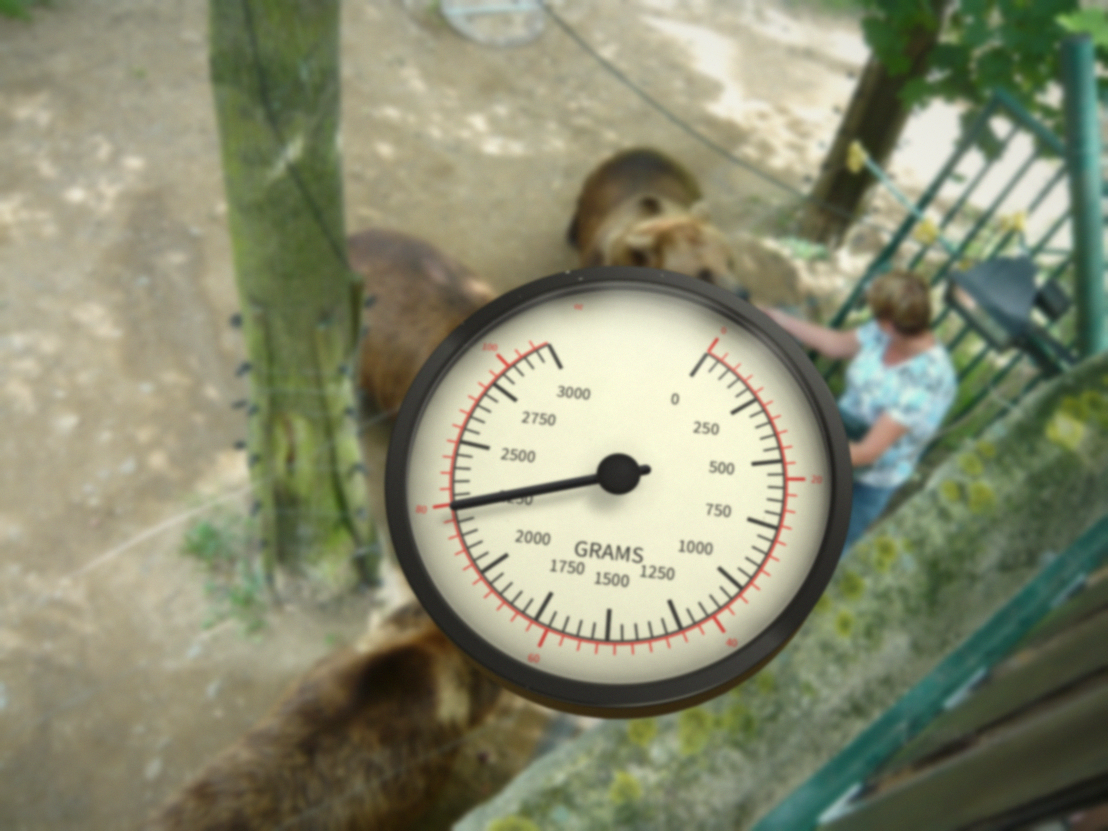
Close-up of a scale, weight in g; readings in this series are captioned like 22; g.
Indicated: 2250; g
